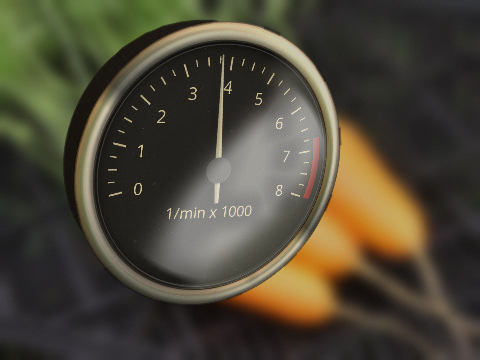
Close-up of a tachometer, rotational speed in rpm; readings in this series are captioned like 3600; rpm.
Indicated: 3750; rpm
